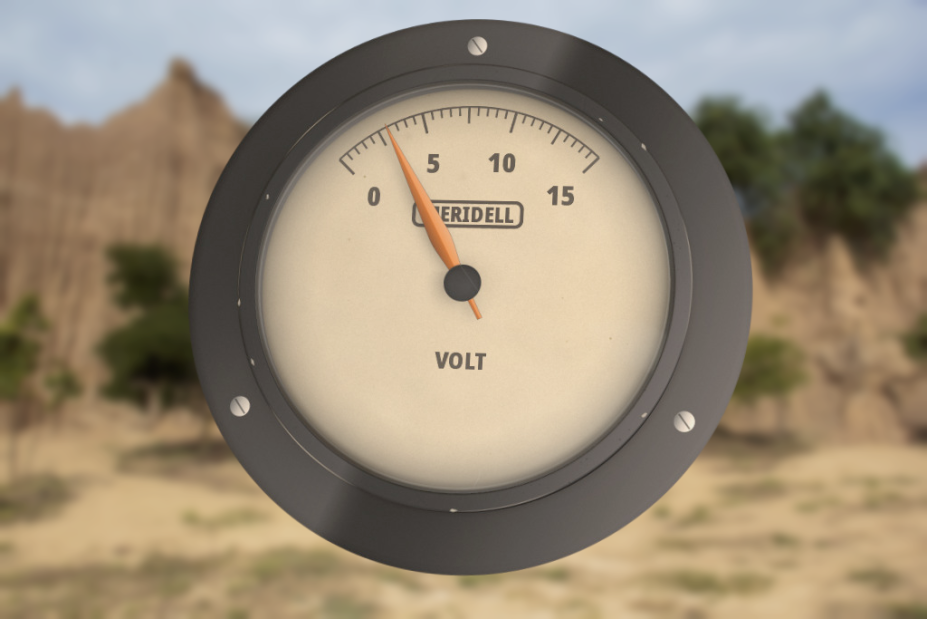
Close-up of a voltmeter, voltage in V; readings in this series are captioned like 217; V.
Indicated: 3; V
